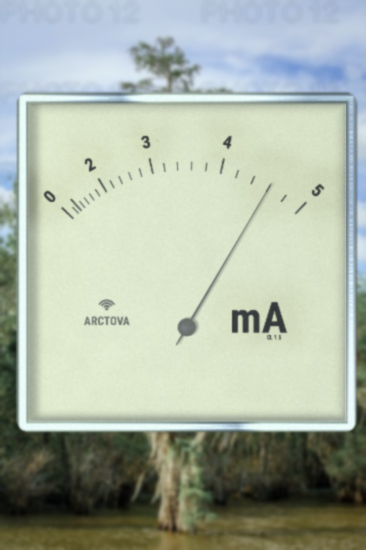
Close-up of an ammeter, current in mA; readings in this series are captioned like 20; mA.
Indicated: 4.6; mA
